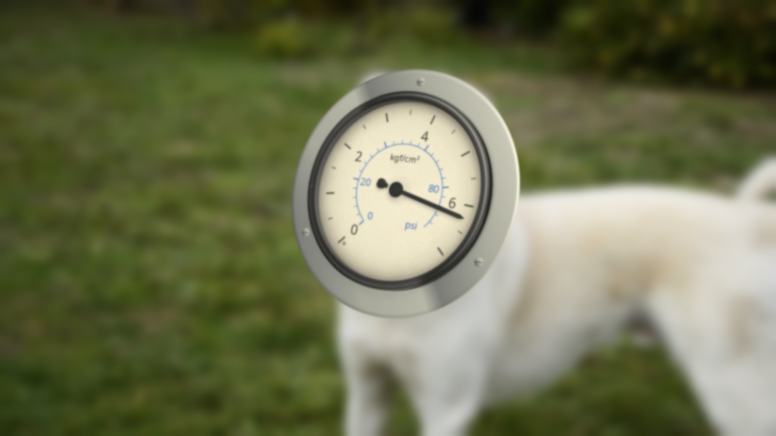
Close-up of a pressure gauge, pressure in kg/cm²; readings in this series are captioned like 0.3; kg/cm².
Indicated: 6.25; kg/cm²
